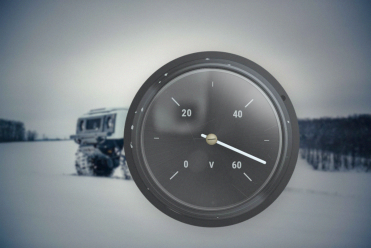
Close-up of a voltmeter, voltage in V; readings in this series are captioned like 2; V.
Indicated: 55; V
